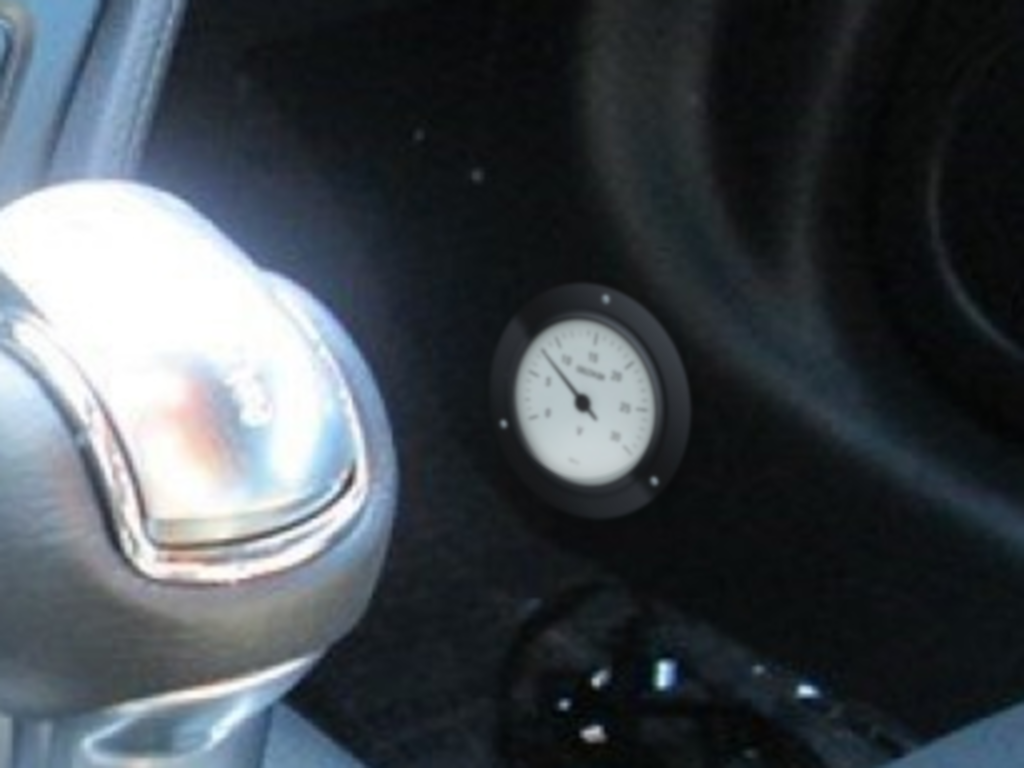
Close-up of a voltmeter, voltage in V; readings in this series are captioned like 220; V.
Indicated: 8; V
